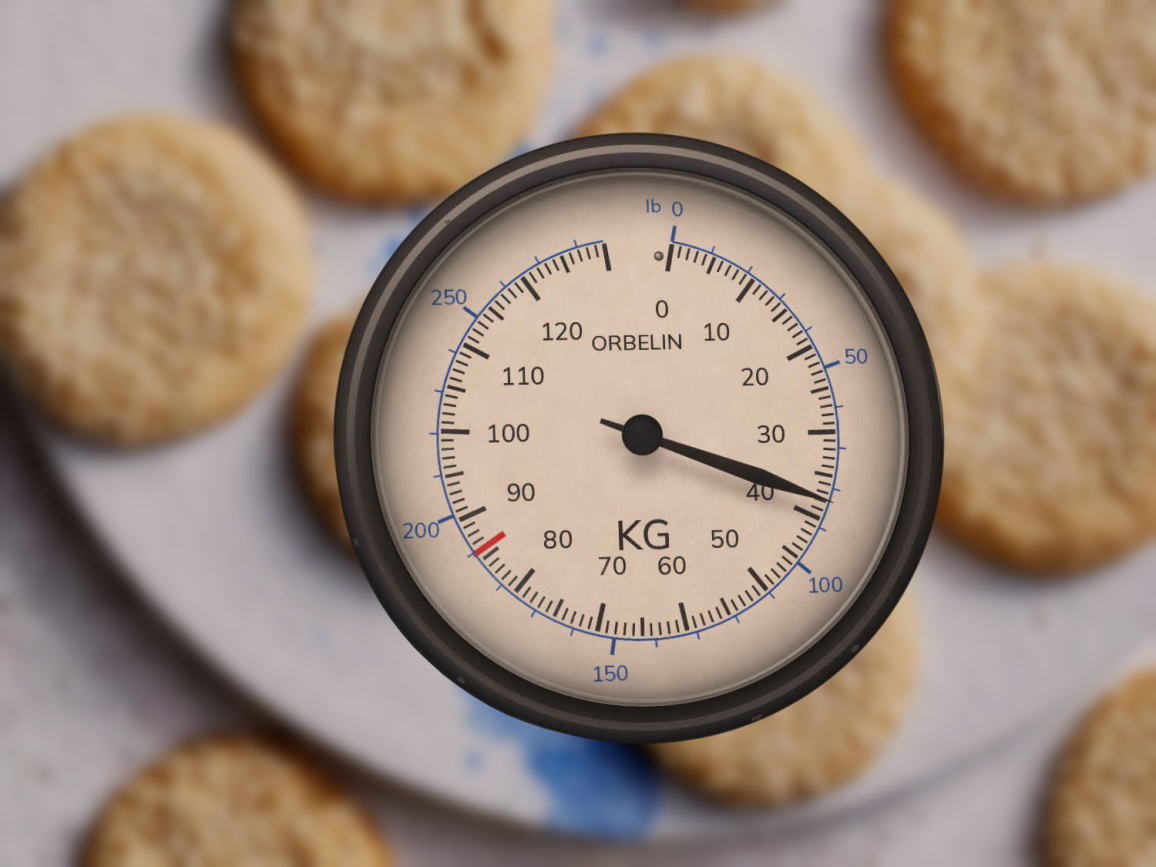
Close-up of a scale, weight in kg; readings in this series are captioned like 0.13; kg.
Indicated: 38; kg
